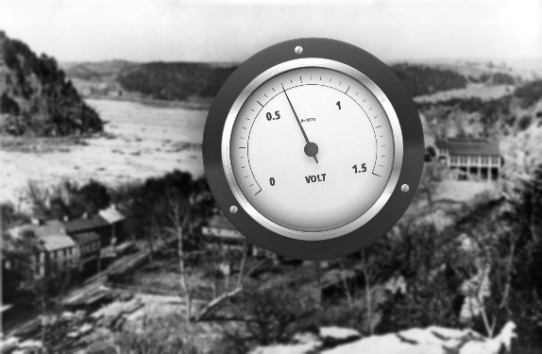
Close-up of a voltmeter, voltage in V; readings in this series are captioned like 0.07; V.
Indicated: 0.65; V
